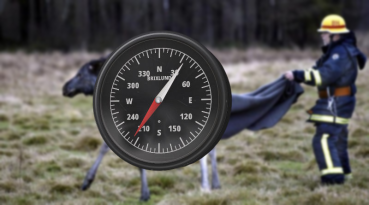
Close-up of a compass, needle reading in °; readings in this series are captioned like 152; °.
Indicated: 215; °
